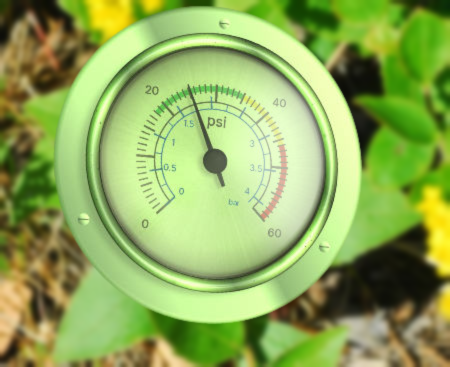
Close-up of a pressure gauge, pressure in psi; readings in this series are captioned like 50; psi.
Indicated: 25; psi
